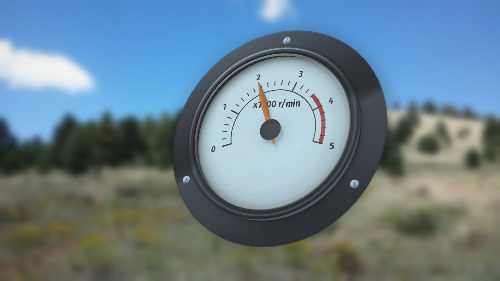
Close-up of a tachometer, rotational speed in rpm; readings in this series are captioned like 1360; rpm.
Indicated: 2000; rpm
